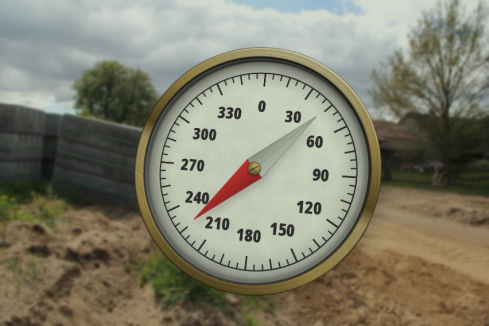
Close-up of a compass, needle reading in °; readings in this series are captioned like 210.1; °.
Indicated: 225; °
